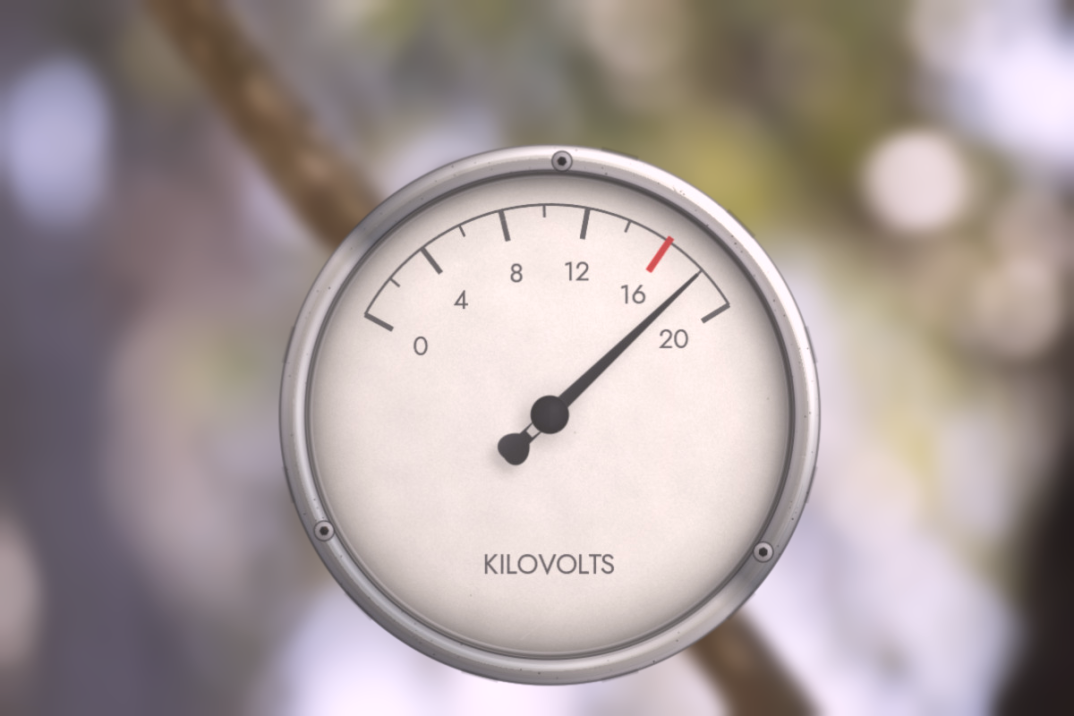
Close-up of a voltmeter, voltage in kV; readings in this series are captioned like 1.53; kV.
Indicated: 18; kV
